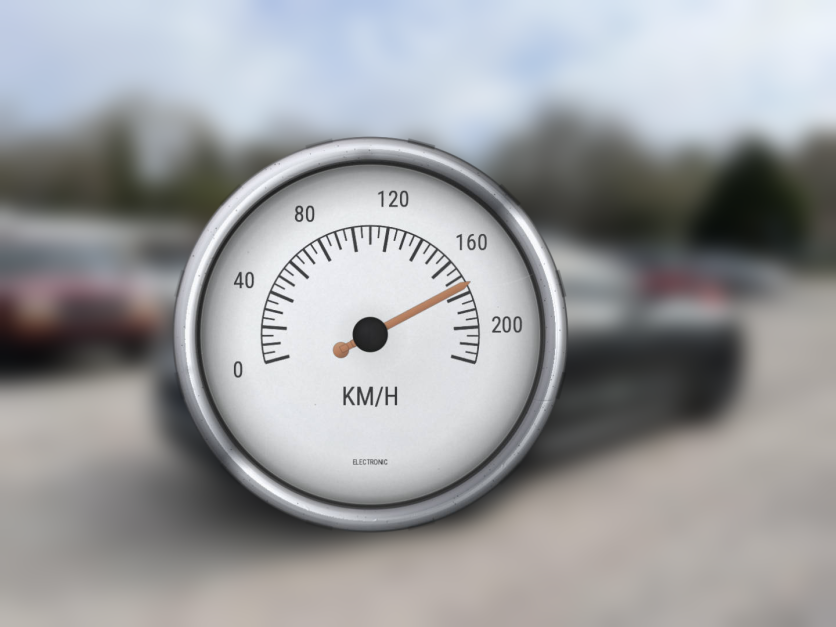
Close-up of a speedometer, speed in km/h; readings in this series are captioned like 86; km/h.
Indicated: 175; km/h
